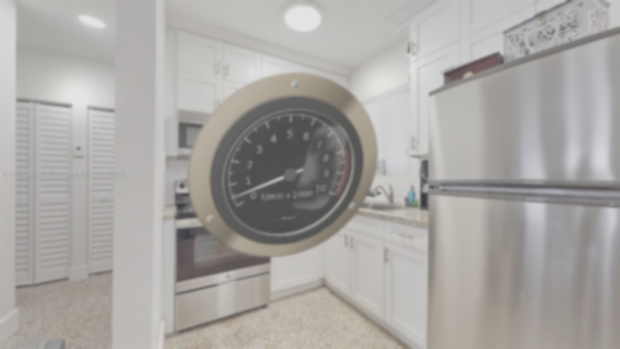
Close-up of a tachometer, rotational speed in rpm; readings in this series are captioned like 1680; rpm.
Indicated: 500; rpm
